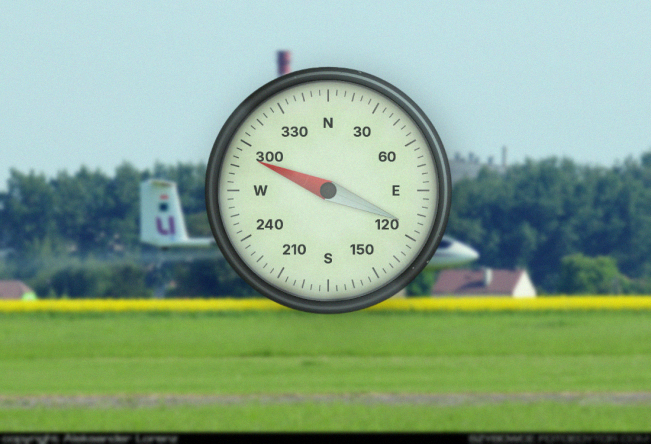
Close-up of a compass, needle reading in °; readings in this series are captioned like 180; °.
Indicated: 292.5; °
